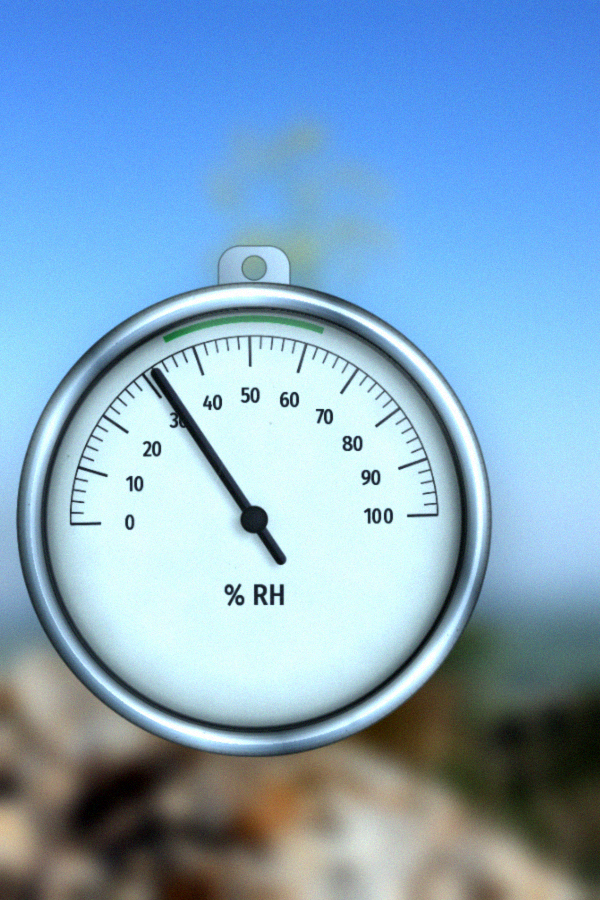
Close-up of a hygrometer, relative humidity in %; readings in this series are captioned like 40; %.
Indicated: 32; %
